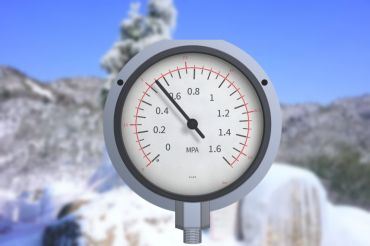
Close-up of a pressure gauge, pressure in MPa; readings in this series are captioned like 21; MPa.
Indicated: 0.55; MPa
